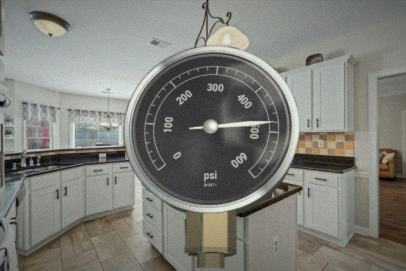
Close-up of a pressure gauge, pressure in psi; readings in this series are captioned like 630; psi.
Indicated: 480; psi
